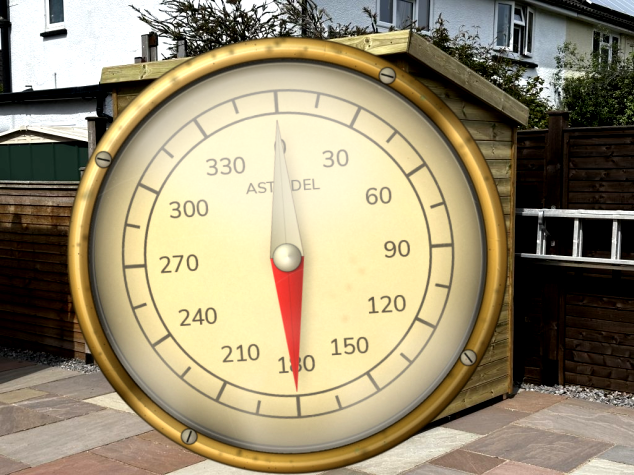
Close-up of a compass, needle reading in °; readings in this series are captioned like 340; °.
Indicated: 180; °
